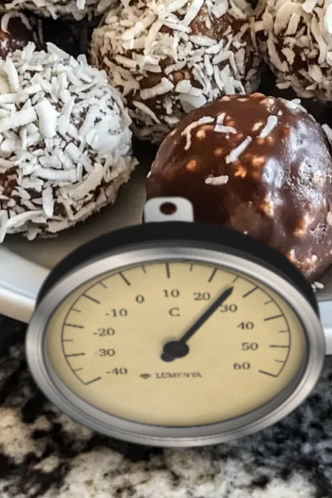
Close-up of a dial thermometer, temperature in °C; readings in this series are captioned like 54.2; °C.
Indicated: 25; °C
